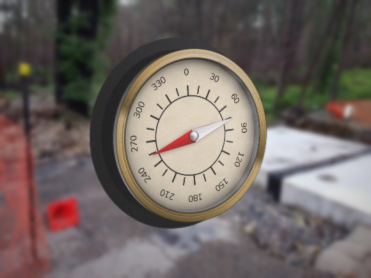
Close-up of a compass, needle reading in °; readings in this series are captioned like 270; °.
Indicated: 255; °
